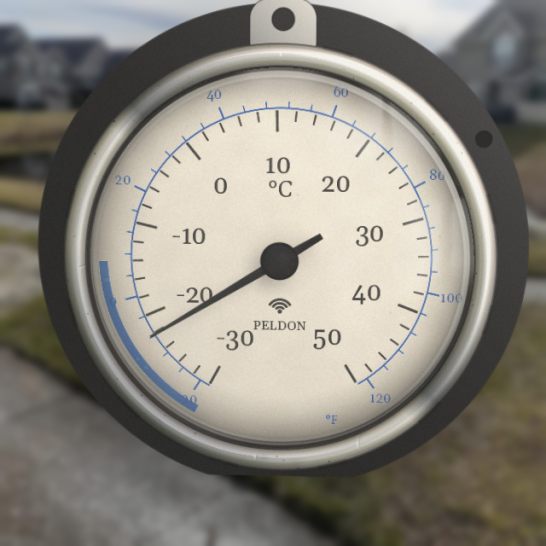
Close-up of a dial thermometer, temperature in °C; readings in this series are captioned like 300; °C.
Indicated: -22; °C
